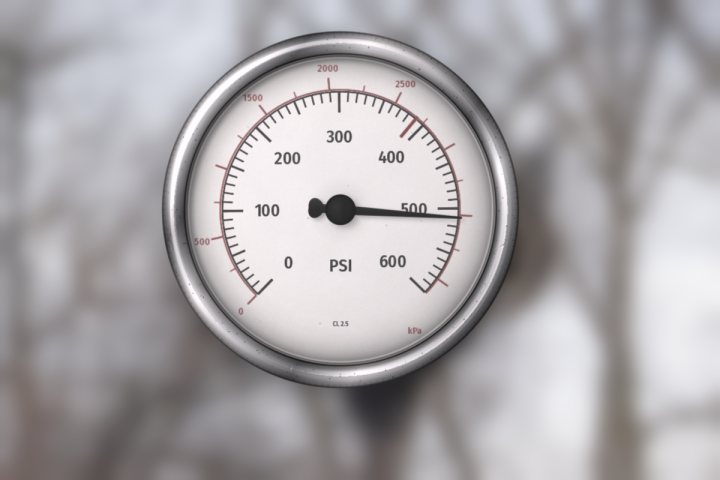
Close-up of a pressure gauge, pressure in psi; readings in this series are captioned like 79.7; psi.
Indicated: 510; psi
